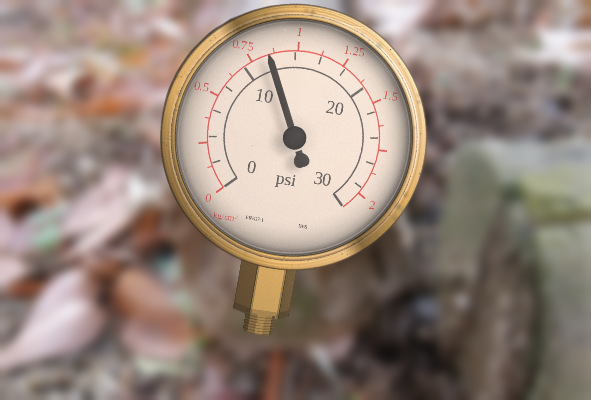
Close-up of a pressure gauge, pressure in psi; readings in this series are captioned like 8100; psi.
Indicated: 12; psi
